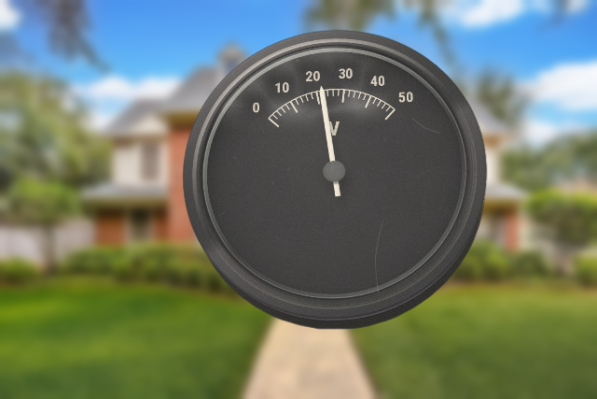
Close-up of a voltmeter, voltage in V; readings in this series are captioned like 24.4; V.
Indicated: 22; V
